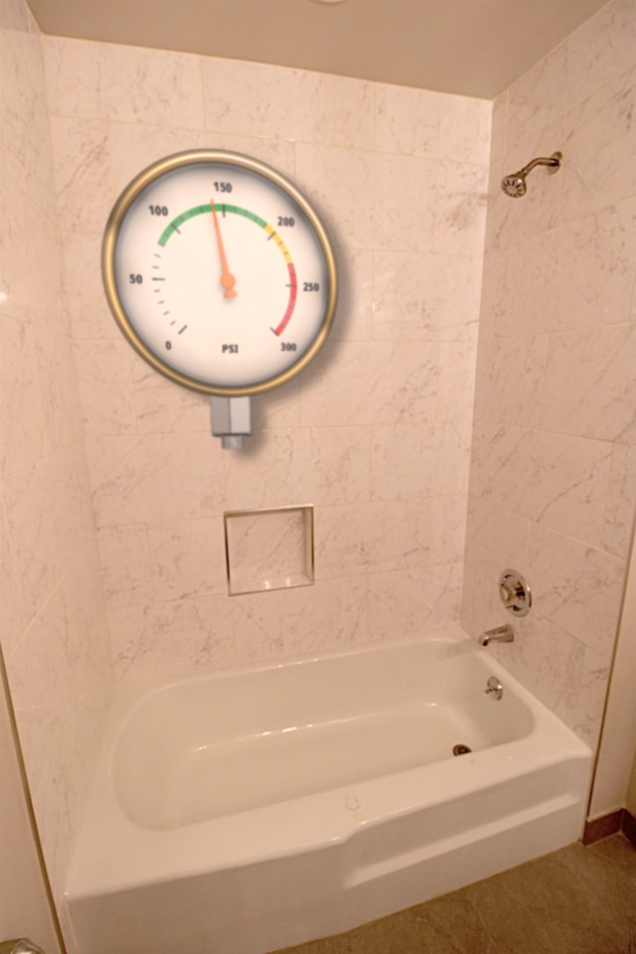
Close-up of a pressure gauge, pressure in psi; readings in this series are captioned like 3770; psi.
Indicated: 140; psi
